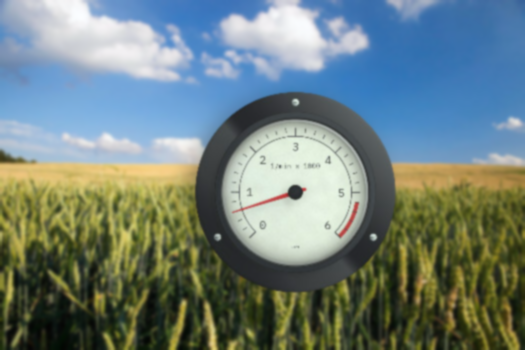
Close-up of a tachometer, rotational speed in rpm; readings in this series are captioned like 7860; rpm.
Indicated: 600; rpm
